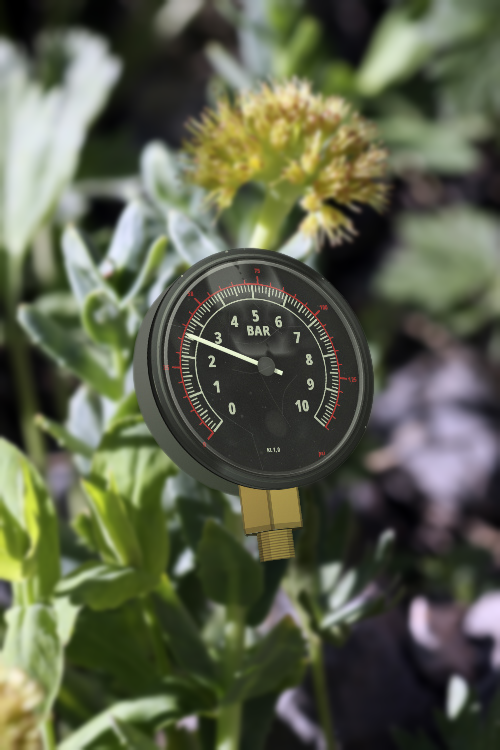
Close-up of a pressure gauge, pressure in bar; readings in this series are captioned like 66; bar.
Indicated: 2.5; bar
